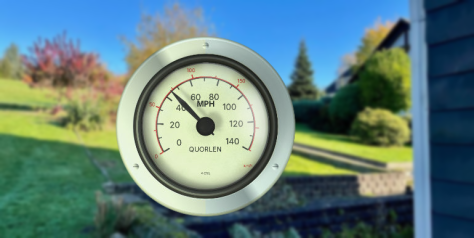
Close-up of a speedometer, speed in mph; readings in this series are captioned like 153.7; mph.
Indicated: 45; mph
